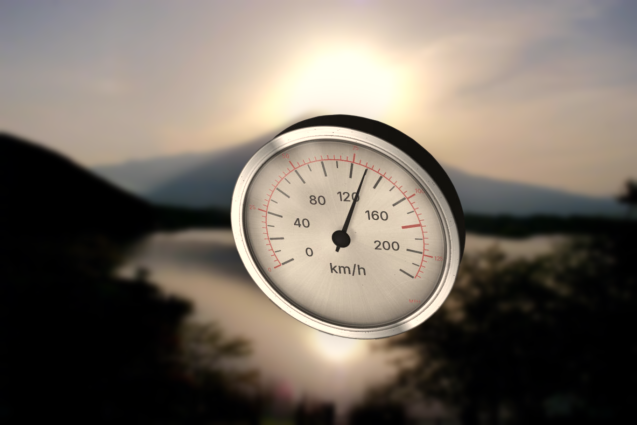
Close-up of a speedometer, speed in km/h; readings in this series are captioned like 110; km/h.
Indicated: 130; km/h
